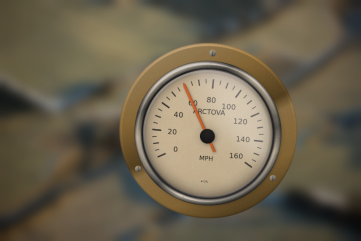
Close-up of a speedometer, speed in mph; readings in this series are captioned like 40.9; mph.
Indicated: 60; mph
